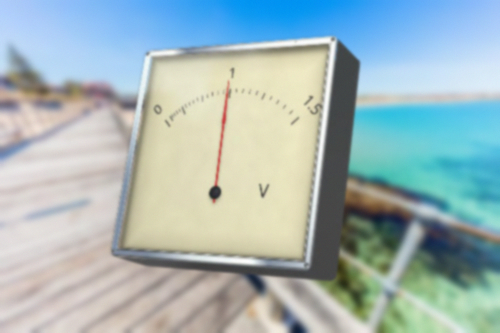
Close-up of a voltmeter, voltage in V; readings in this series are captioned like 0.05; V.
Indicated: 1; V
